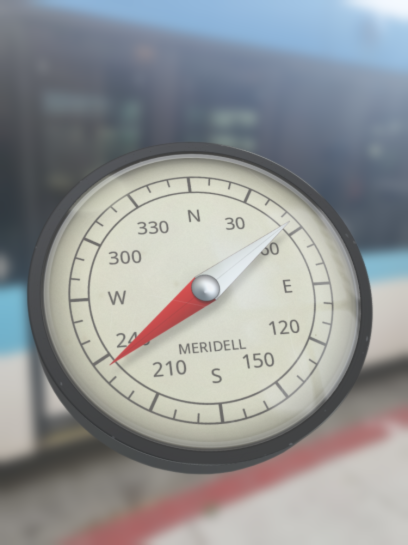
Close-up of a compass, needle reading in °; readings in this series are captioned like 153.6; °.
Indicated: 235; °
